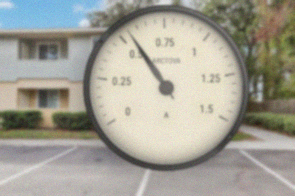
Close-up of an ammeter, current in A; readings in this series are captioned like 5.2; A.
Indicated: 0.55; A
